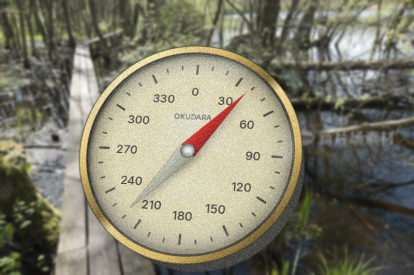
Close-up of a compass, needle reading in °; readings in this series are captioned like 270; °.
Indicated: 40; °
